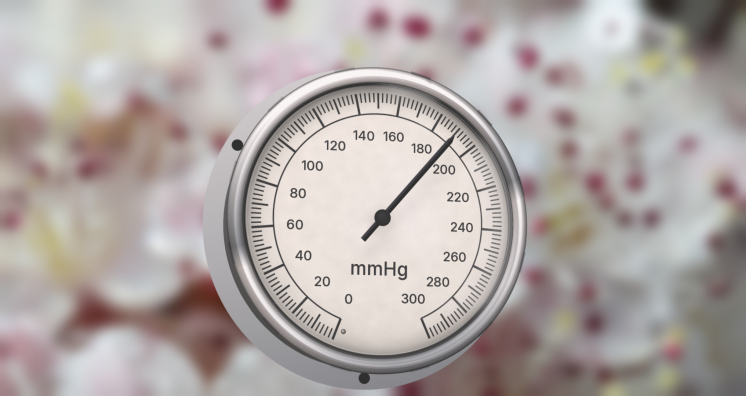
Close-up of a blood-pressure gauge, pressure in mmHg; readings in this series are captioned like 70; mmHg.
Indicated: 190; mmHg
